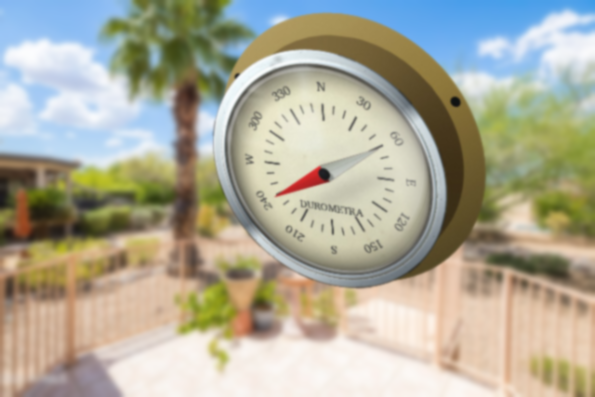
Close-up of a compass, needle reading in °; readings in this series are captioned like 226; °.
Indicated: 240; °
